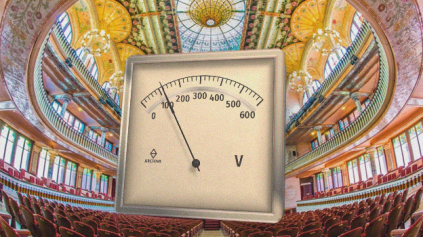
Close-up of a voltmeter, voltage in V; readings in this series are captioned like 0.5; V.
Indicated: 120; V
